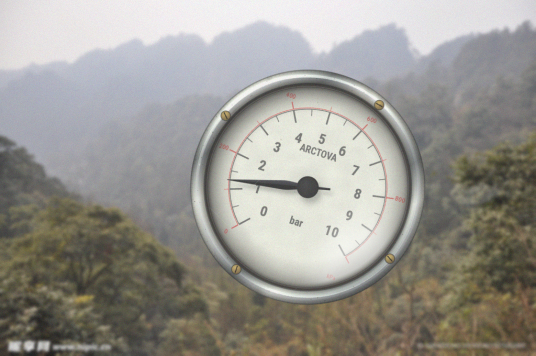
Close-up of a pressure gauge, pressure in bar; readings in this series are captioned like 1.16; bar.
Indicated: 1.25; bar
